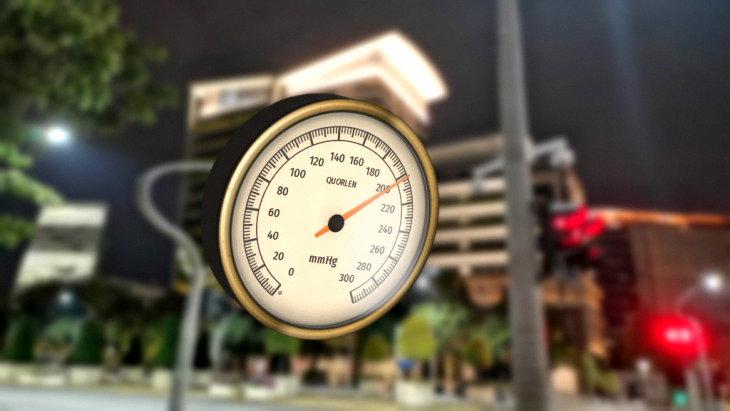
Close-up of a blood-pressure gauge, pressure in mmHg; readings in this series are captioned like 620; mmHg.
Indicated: 200; mmHg
